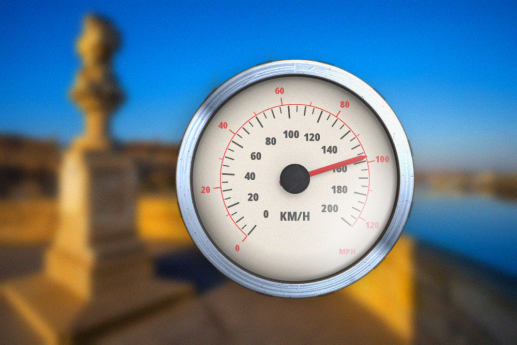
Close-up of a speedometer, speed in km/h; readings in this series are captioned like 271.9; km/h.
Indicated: 157.5; km/h
